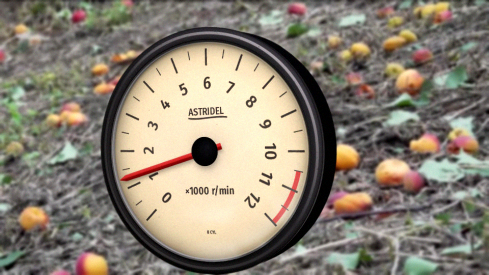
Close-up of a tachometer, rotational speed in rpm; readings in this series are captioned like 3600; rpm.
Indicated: 1250; rpm
